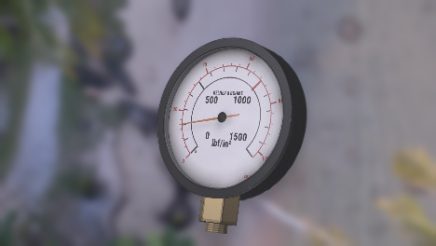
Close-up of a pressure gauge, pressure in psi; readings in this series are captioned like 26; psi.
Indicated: 200; psi
